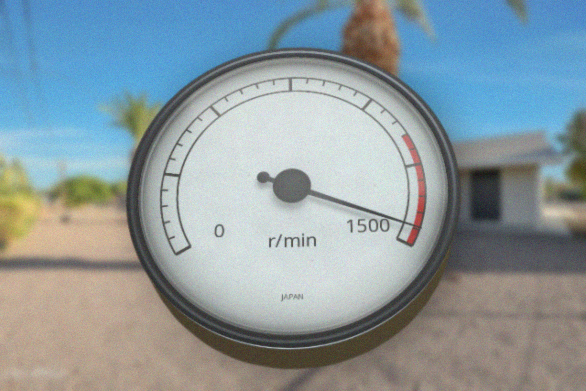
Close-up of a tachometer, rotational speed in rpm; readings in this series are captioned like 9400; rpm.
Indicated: 1450; rpm
